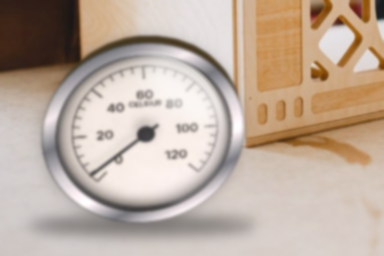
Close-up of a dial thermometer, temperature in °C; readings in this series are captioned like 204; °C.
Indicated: 4; °C
